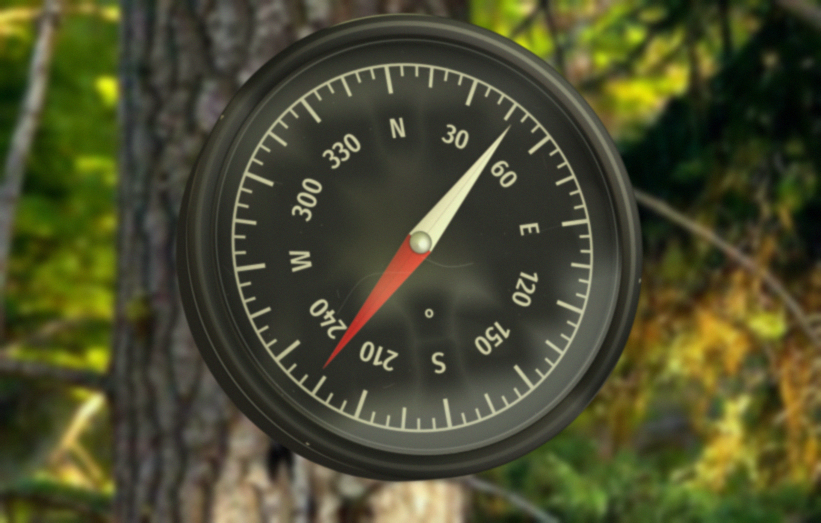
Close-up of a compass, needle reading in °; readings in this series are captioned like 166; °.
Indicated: 227.5; °
